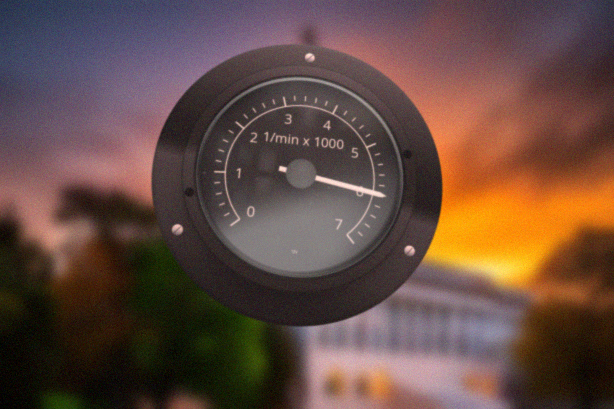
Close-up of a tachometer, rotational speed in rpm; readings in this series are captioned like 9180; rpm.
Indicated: 6000; rpm
